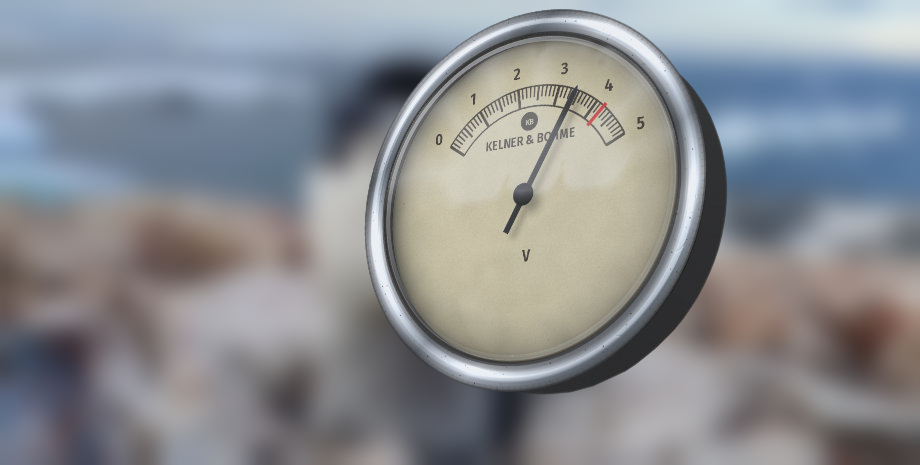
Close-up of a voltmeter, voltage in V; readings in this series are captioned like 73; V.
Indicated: 3.5; V
